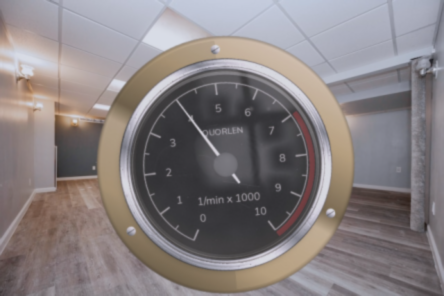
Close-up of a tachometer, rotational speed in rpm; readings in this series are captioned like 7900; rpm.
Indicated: 4000; rpm
